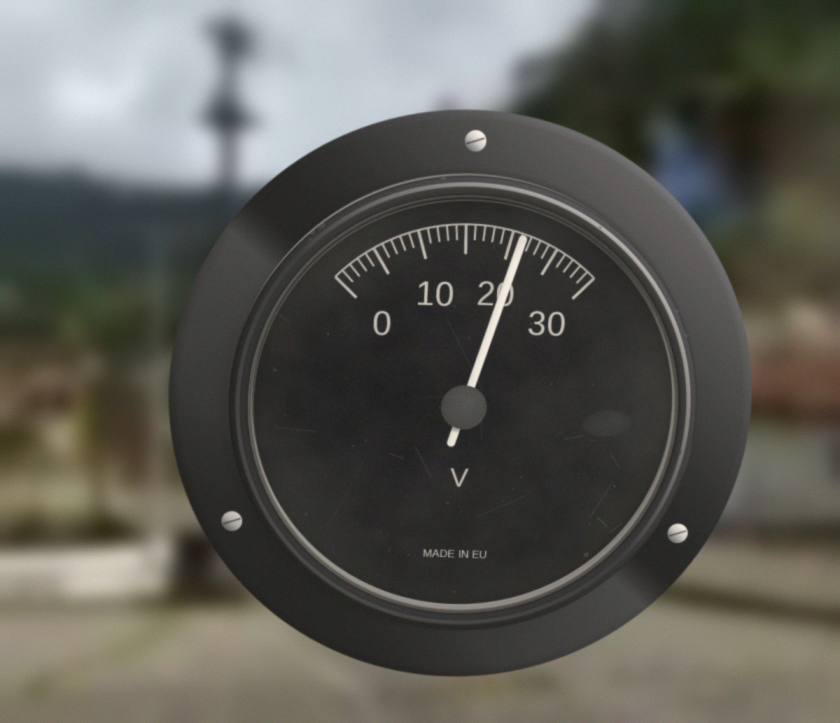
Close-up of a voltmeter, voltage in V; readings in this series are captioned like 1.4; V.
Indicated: 21; V
